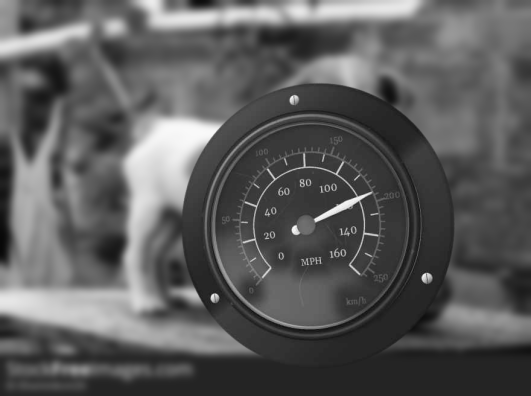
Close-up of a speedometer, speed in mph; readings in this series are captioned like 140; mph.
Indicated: 120; mph
